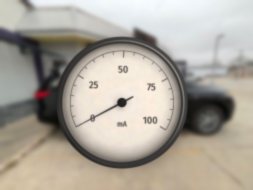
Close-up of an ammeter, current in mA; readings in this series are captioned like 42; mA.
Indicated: 0; mA
